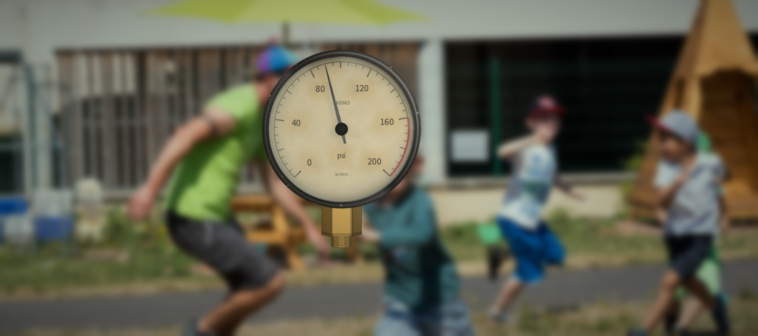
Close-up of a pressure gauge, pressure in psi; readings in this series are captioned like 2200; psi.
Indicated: 90; psi
